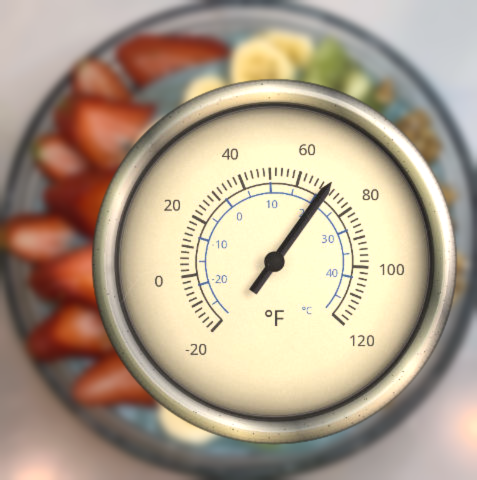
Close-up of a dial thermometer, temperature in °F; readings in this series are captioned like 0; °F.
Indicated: 70; °F
